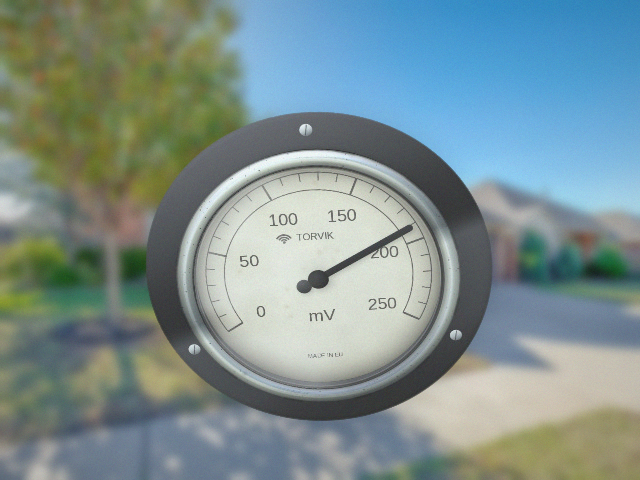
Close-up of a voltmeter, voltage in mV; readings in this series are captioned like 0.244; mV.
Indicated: 190; mV
